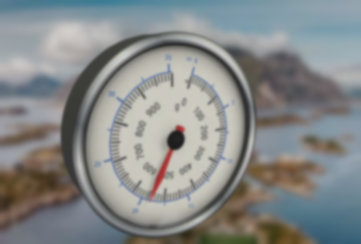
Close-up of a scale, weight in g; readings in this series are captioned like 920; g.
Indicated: 550; g
